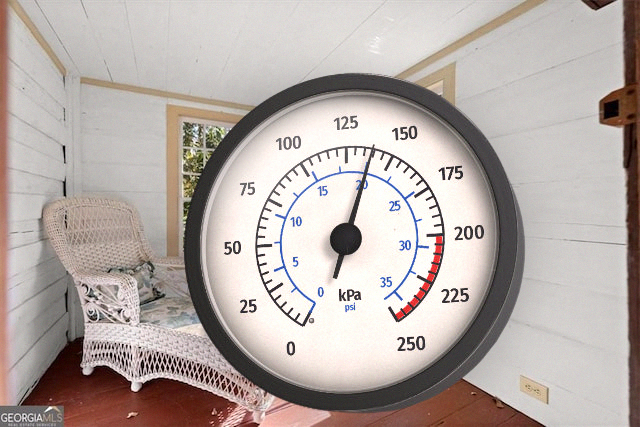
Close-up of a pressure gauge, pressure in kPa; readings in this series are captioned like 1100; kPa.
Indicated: 140; kPa
